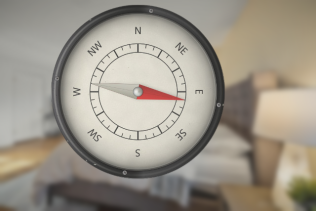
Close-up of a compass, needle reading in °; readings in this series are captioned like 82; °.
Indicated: 100; °
